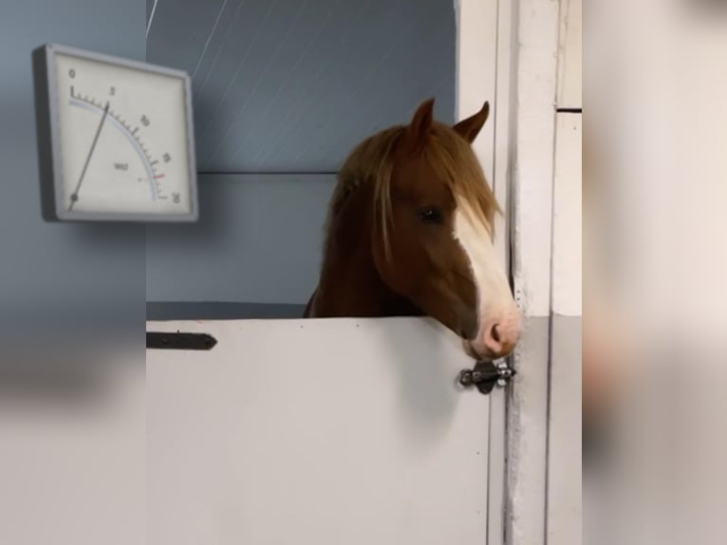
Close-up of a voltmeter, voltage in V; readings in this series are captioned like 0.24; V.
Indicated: 5; V
